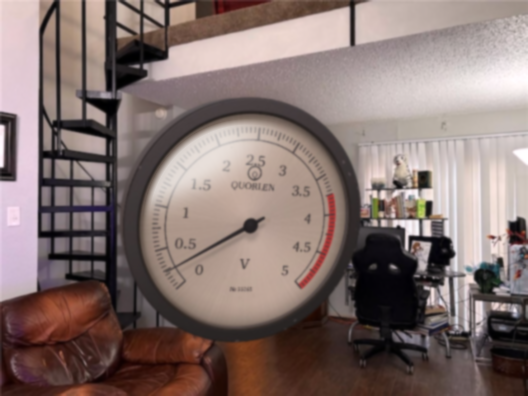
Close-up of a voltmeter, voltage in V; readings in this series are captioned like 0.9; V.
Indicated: 0.25; V
